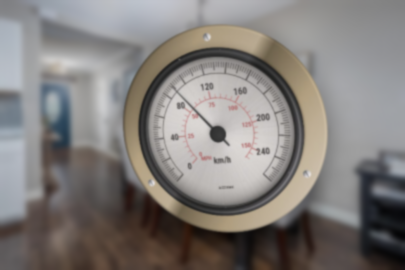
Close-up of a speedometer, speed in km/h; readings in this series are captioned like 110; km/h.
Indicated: 90; km/h
